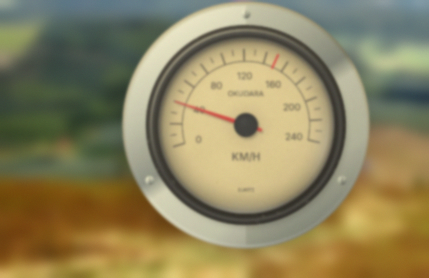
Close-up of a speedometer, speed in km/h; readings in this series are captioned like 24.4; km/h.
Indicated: 40; km/h
